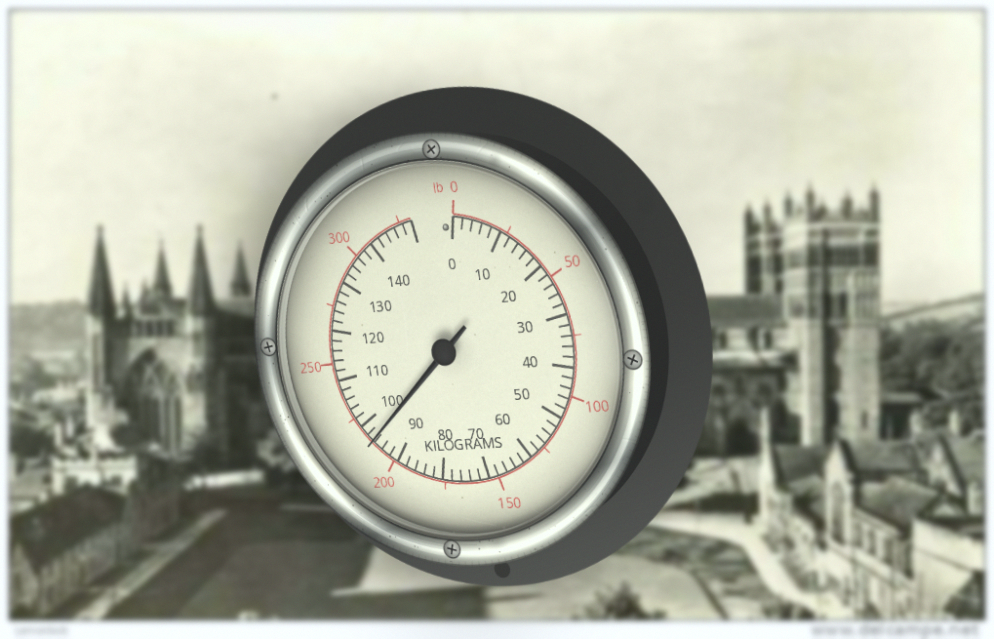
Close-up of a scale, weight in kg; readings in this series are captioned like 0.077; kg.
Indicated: 96; kg
